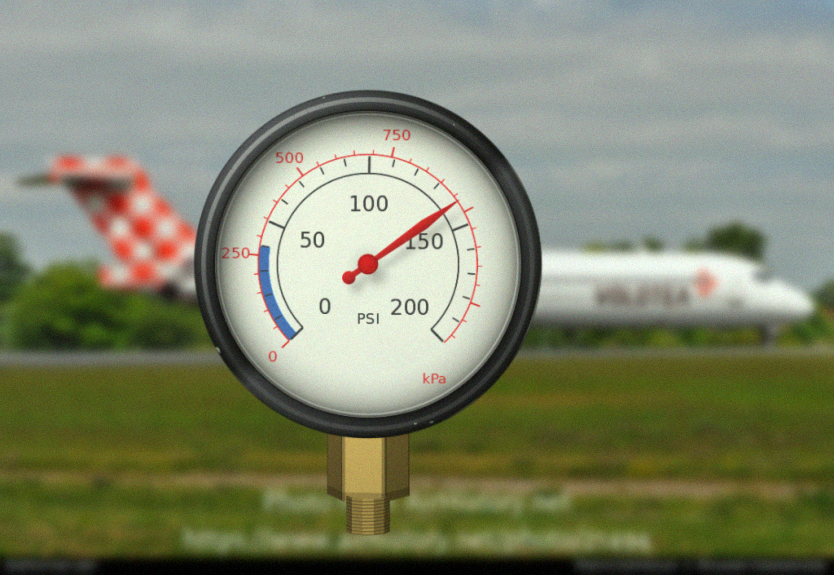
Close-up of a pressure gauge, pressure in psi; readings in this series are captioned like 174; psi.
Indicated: 140; psi
